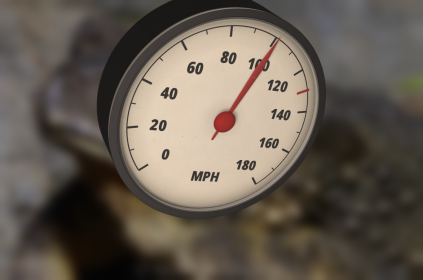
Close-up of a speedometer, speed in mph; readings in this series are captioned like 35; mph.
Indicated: 100; mph
